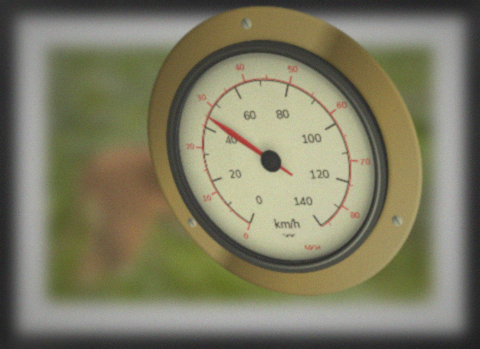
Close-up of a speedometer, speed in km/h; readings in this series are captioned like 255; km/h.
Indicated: 45; km/h
